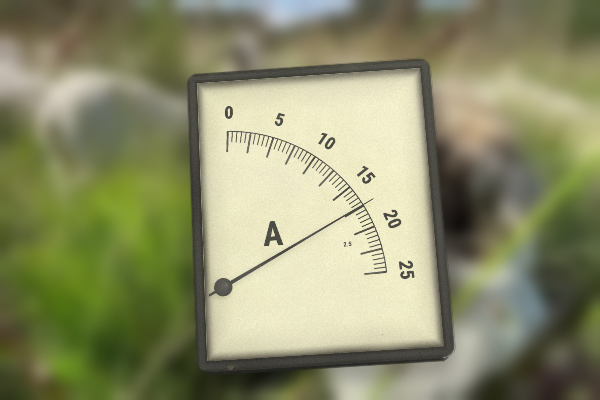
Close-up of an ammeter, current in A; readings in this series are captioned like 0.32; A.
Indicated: 17.5; A
